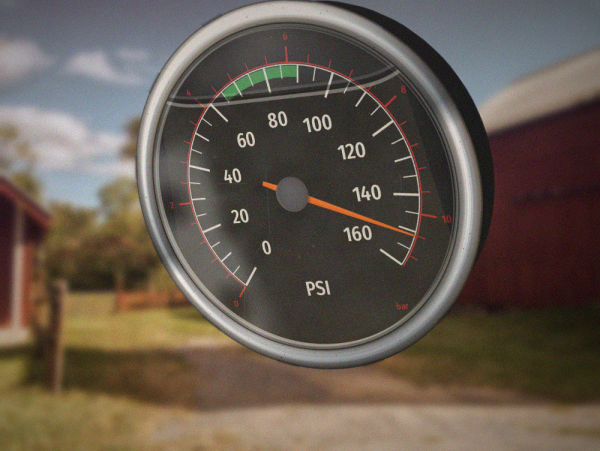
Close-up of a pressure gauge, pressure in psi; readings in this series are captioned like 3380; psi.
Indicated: 150; psi
